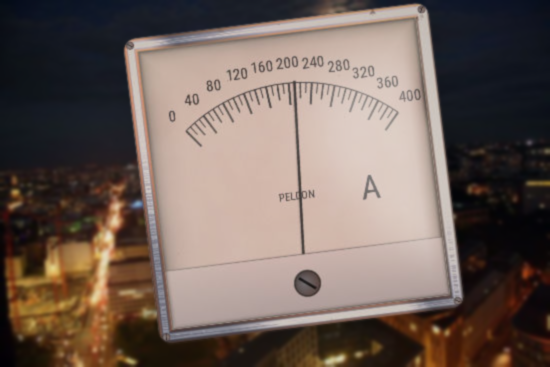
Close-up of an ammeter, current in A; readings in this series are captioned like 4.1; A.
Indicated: 210; A
